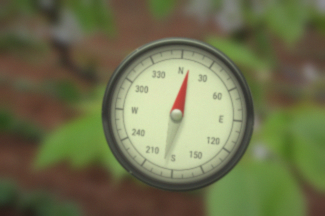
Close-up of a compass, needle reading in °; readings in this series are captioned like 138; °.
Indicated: 10; °
